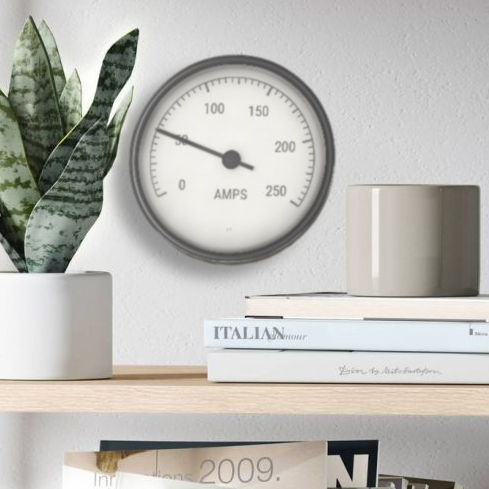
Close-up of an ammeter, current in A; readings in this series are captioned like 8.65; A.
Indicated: 50; A
